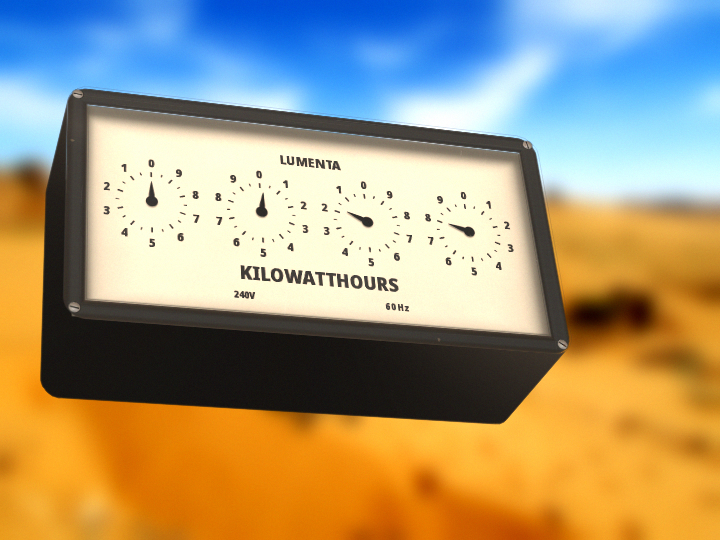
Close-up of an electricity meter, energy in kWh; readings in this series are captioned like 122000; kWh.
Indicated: 18; kWh
